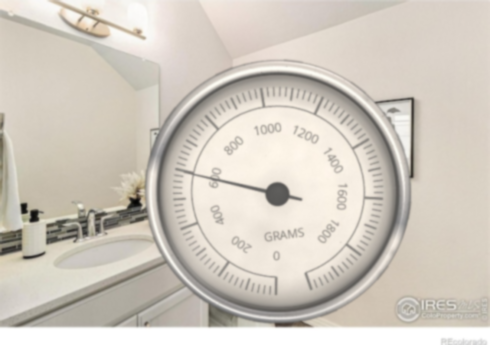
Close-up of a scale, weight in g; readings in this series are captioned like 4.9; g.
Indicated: 600; g
